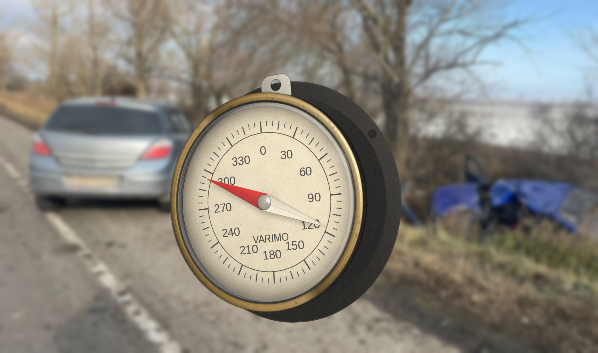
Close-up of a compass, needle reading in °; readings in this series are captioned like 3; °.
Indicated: 295; °
